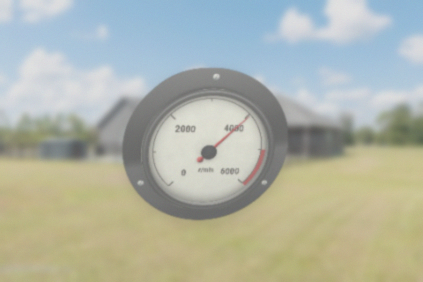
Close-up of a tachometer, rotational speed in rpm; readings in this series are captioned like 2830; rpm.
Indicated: 4000; rpm
